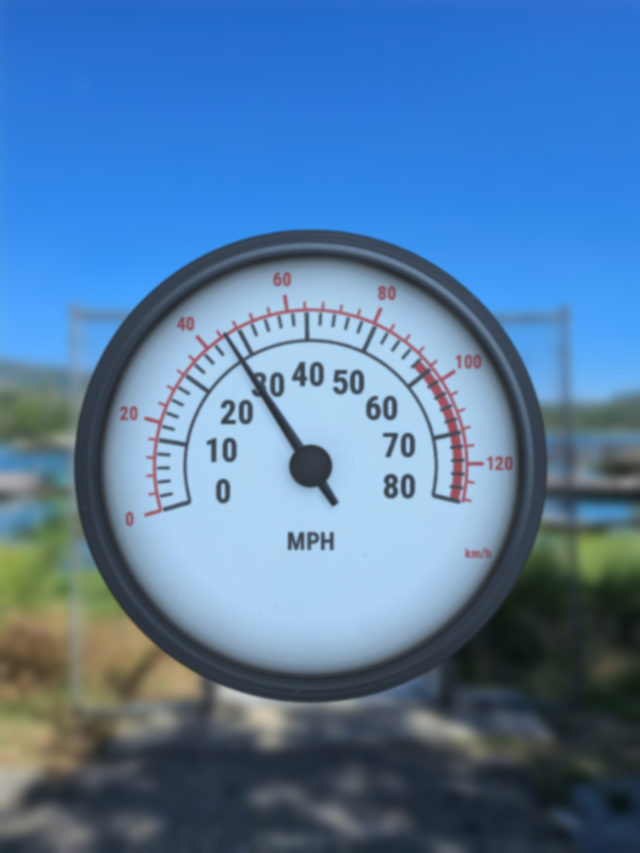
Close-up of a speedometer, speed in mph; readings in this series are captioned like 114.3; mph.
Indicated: 28; mph
